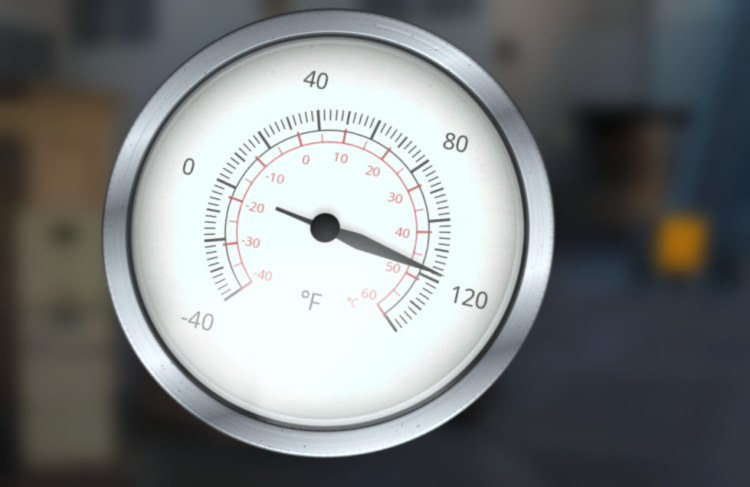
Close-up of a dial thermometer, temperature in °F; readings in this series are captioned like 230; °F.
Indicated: 118; °F
